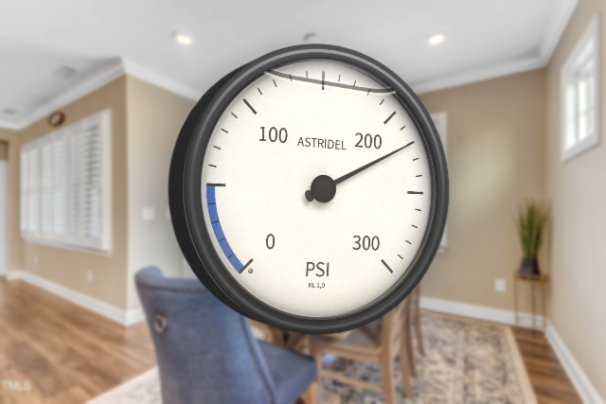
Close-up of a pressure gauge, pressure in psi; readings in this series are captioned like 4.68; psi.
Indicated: 220; psi
